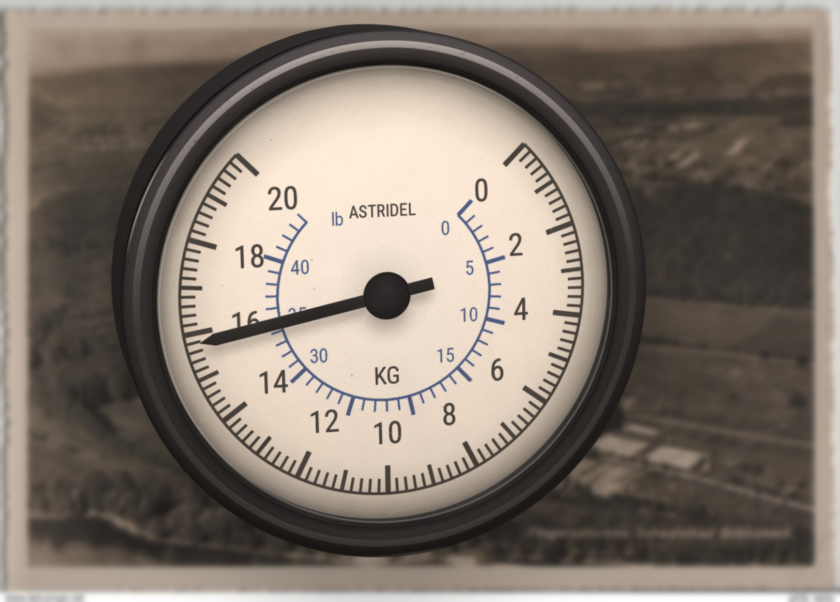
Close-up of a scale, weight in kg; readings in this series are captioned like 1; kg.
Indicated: 15.8; kg
